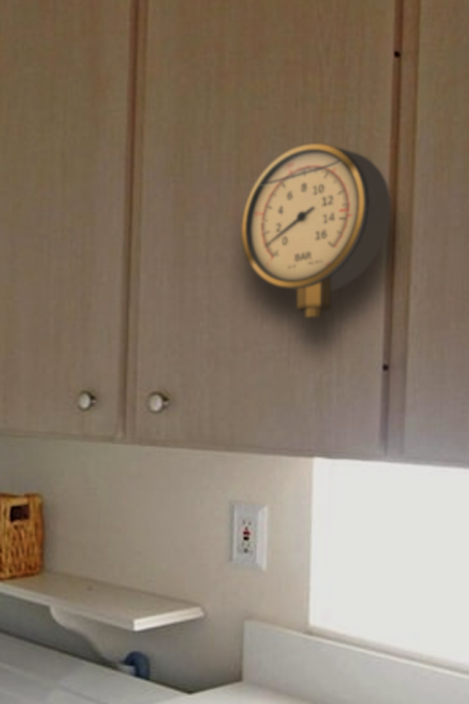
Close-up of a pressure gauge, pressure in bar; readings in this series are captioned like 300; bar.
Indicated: 1; bar
